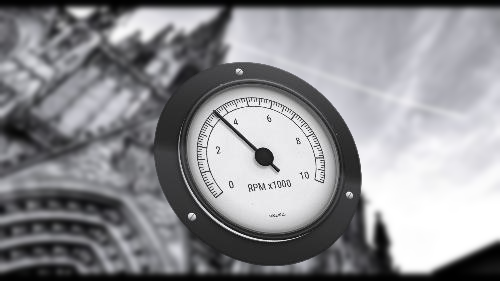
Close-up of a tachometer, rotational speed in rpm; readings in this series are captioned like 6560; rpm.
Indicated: 3500; rpm
